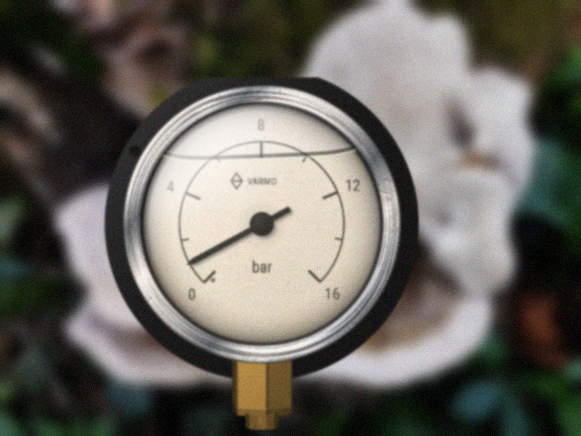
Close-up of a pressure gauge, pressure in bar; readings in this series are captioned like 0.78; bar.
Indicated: 1; bar
